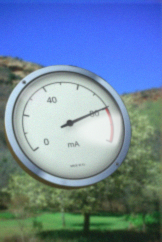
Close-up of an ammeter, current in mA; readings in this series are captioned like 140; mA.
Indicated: 80; mA
